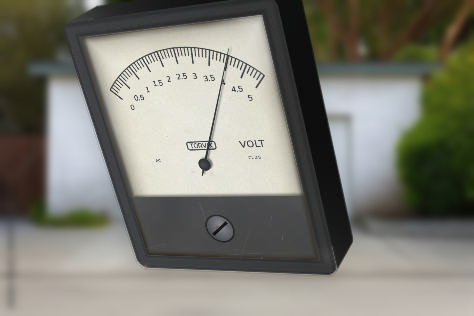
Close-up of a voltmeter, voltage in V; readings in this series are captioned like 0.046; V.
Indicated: 4; V
